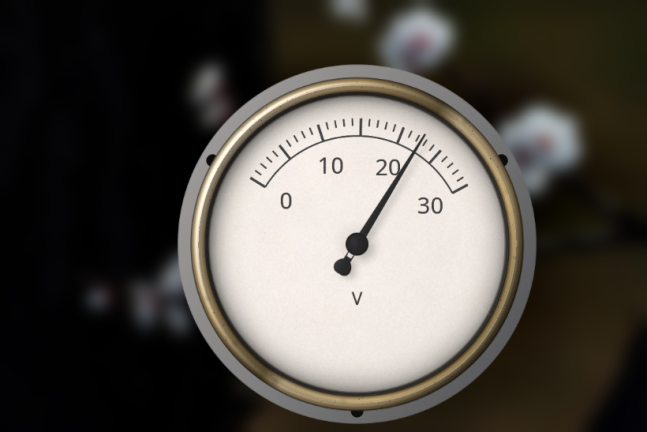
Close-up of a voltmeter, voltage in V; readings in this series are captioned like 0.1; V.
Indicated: 22.5; V
